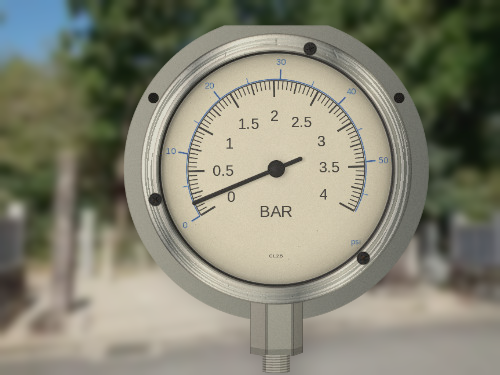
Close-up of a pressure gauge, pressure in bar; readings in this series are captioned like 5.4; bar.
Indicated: 0.15; bar
